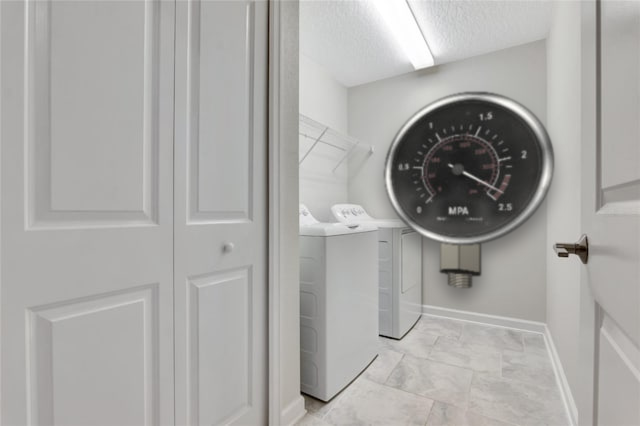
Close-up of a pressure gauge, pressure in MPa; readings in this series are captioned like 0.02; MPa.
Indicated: 2.4; MPa
